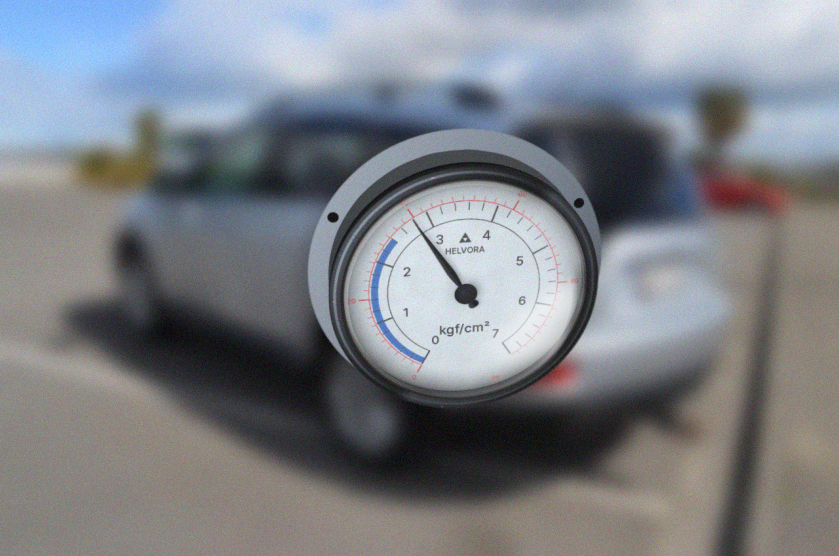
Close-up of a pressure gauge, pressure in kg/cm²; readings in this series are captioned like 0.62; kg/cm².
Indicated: 2.8; kg/cm²
